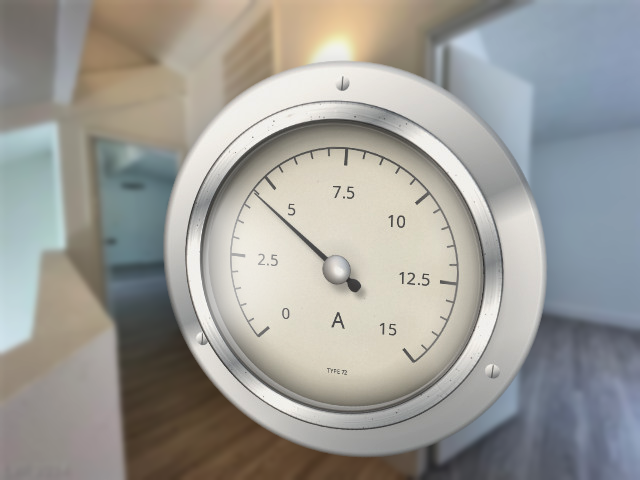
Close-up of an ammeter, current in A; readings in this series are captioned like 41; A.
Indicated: 4.5; A
